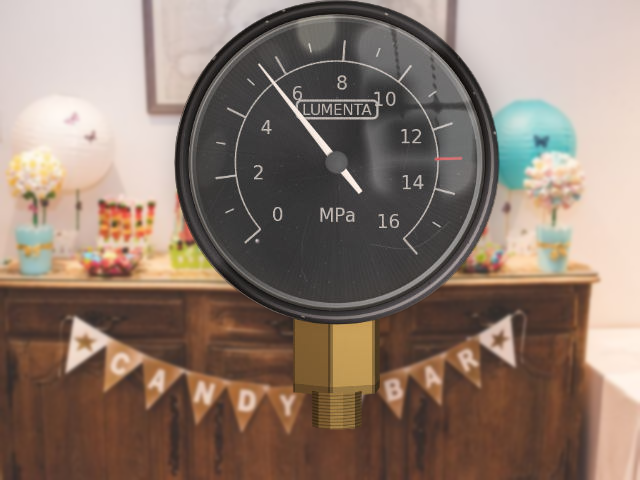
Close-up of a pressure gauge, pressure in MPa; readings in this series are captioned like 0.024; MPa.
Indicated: 5.5; MPa
